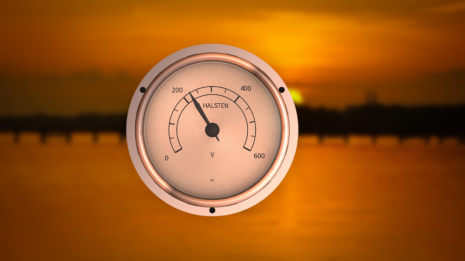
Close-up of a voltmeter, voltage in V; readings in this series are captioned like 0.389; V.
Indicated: 225; V
